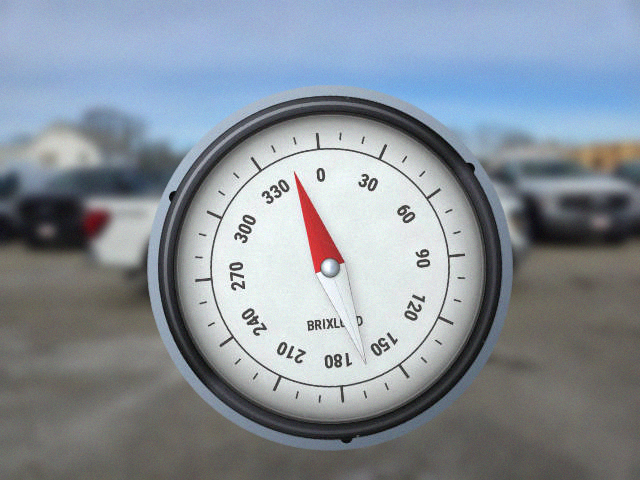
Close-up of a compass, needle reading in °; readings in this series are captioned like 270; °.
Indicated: 345; °
